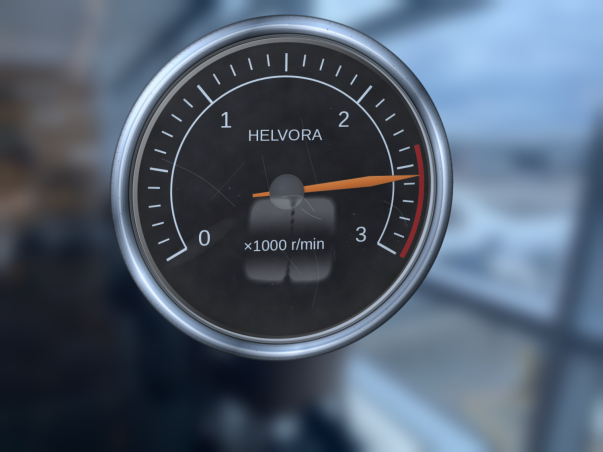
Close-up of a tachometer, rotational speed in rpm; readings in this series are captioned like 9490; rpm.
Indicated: 2550; rpm
